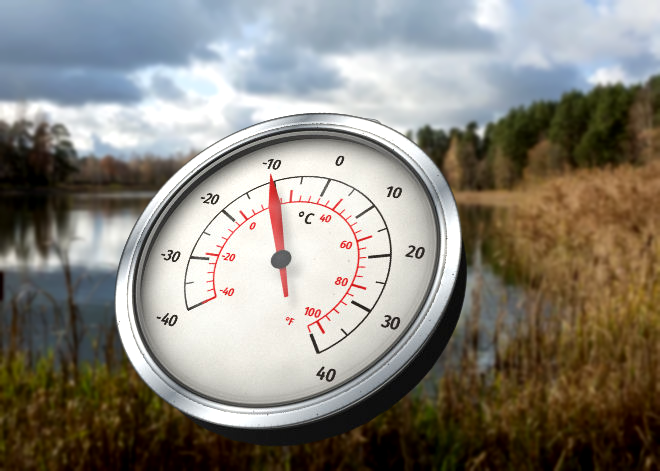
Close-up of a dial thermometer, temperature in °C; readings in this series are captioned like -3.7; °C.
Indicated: -10; °C
